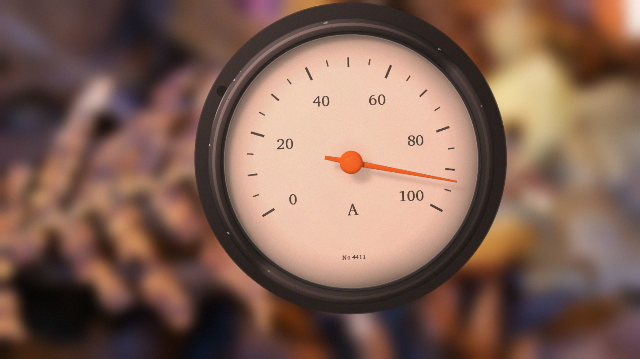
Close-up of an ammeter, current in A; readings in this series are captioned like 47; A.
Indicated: 92.5; A
